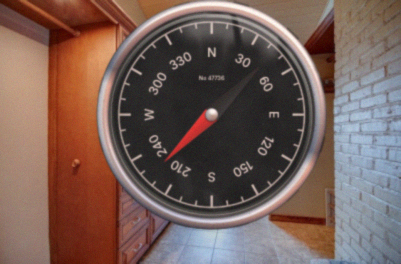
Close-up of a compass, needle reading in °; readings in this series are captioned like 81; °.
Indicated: 225; °
